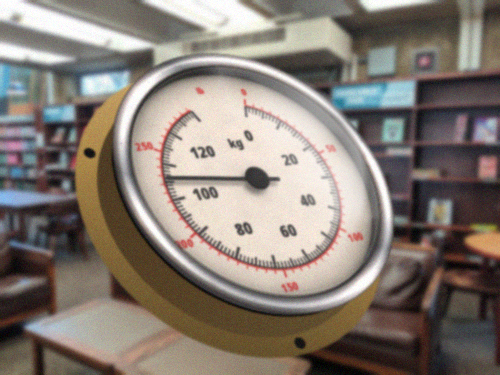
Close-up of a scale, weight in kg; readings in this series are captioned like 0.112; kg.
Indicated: 105; kg
